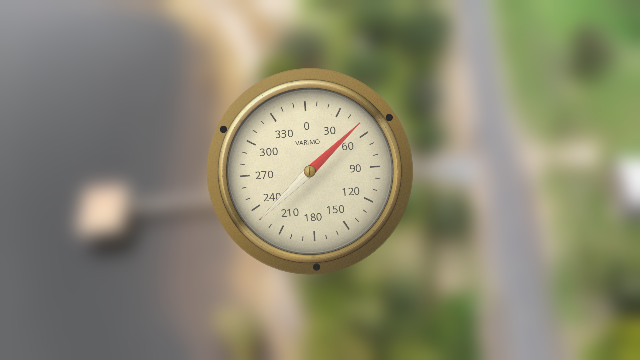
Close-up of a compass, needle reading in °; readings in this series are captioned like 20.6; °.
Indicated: 50; °
